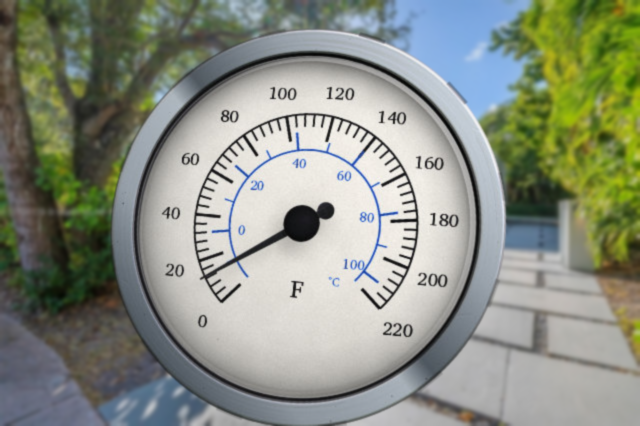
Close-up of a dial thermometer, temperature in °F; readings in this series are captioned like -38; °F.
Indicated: 12; °F
